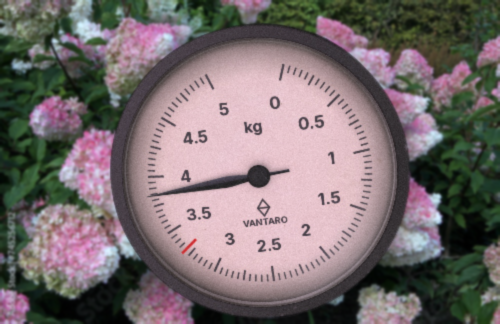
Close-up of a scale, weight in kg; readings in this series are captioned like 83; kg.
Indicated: 3.85; kg
